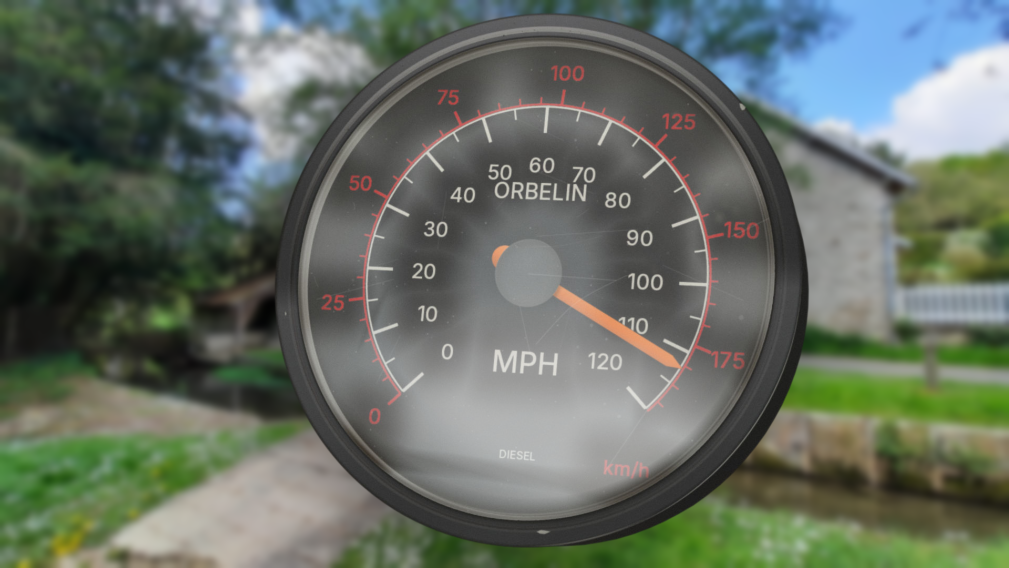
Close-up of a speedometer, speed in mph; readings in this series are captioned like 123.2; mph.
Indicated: 112.5; mph
